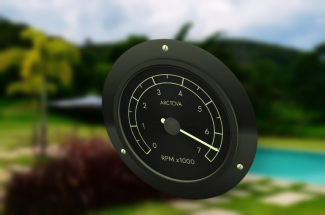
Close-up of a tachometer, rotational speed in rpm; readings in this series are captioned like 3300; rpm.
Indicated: 6500; rpm
